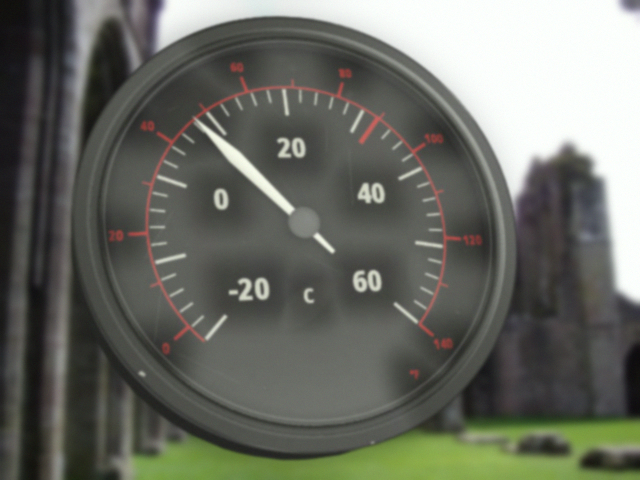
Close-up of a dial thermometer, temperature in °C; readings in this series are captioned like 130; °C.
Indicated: 8; °C
